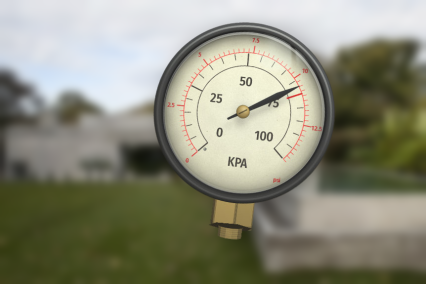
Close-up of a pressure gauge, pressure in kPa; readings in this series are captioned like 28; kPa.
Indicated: 72.5; kPa
